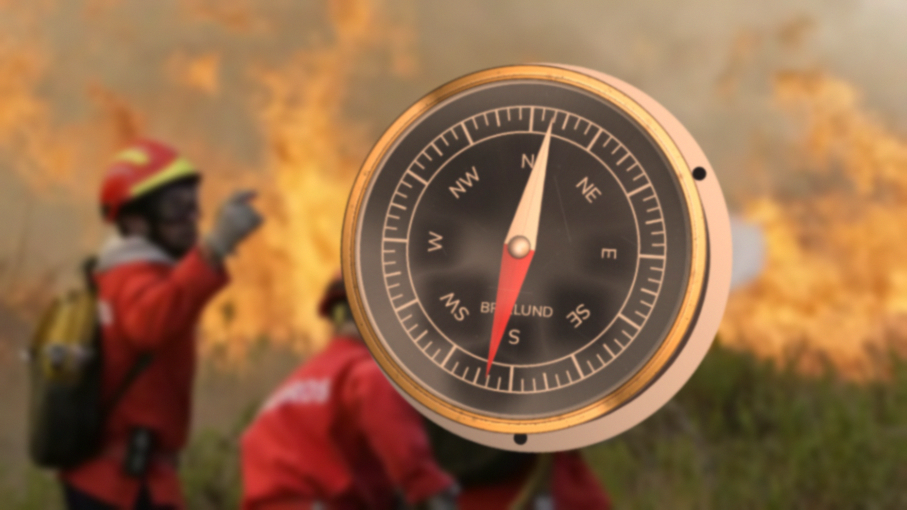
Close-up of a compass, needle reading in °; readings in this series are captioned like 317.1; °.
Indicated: 190; °
